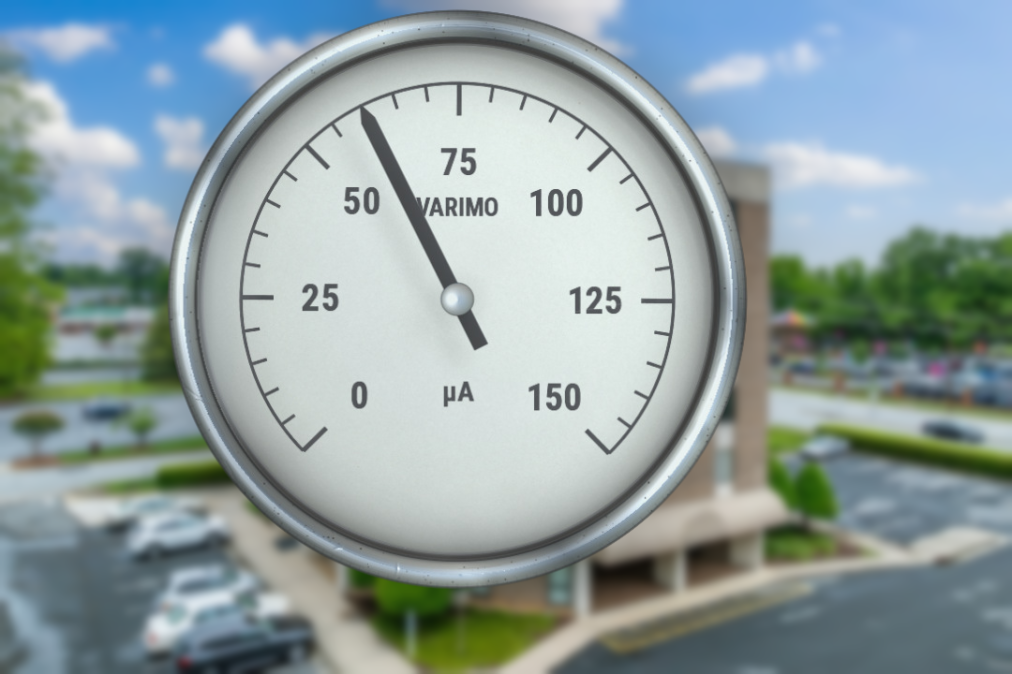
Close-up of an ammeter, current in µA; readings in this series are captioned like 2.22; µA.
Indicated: 60; µA
